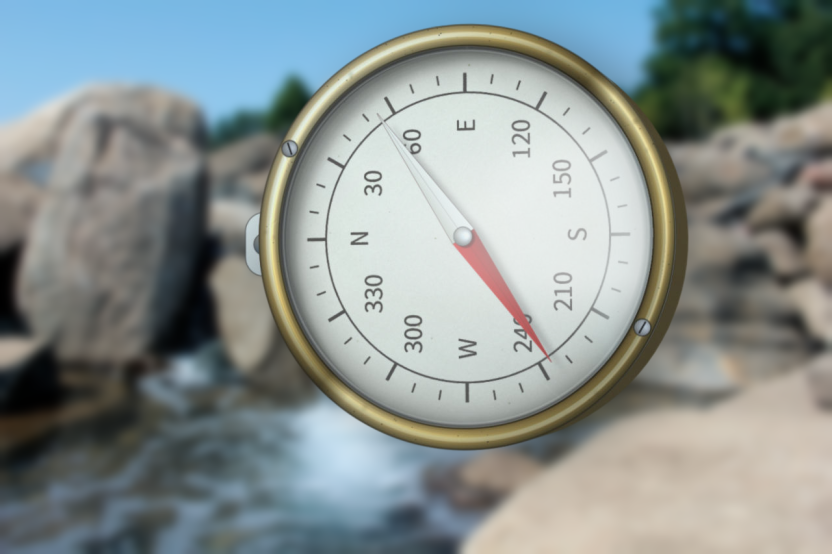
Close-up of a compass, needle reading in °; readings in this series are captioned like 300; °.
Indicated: 235; °
